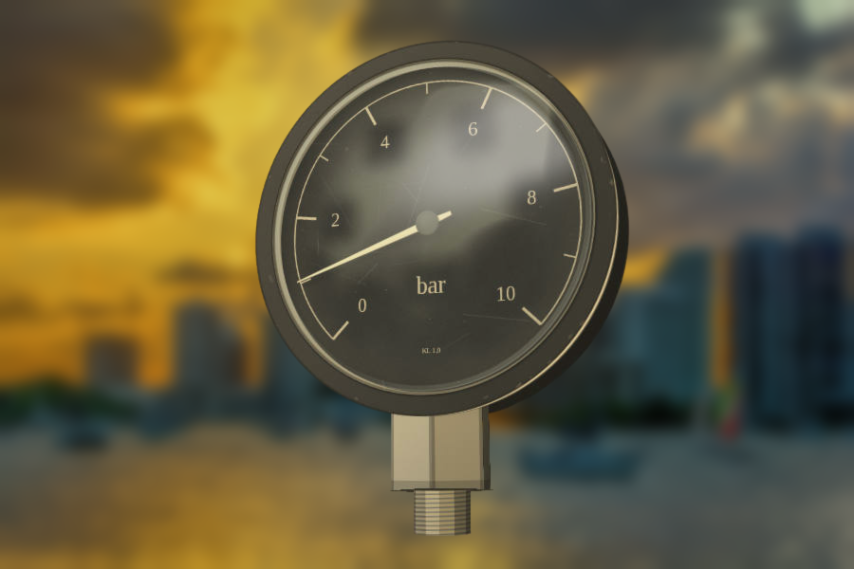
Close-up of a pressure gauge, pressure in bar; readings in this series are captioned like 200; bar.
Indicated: 1; bar
